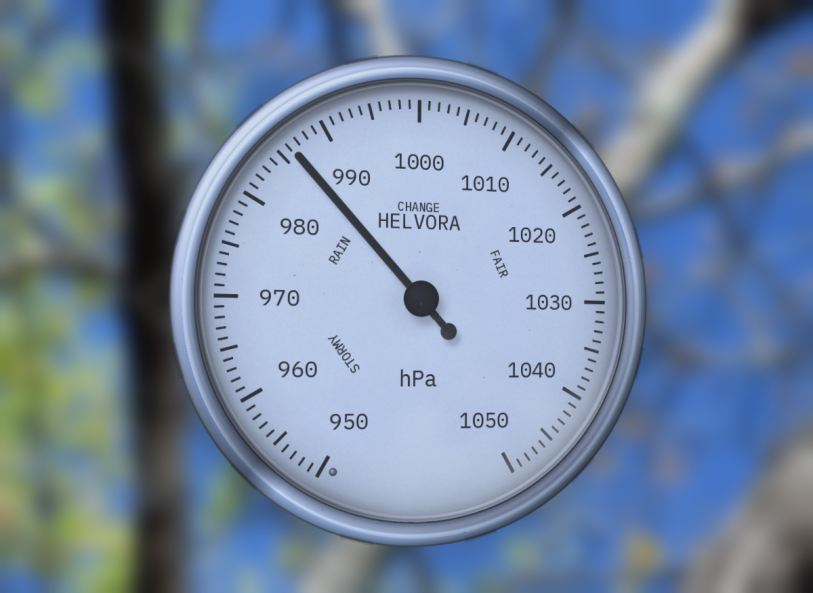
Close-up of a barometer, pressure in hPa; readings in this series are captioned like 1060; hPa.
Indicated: 986; hPa
